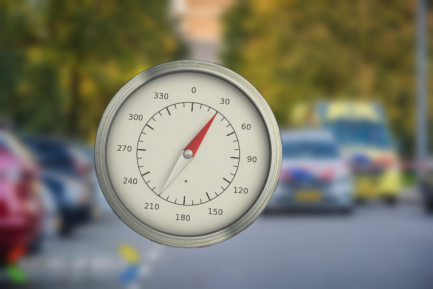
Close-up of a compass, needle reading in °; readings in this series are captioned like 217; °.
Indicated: 30; °
